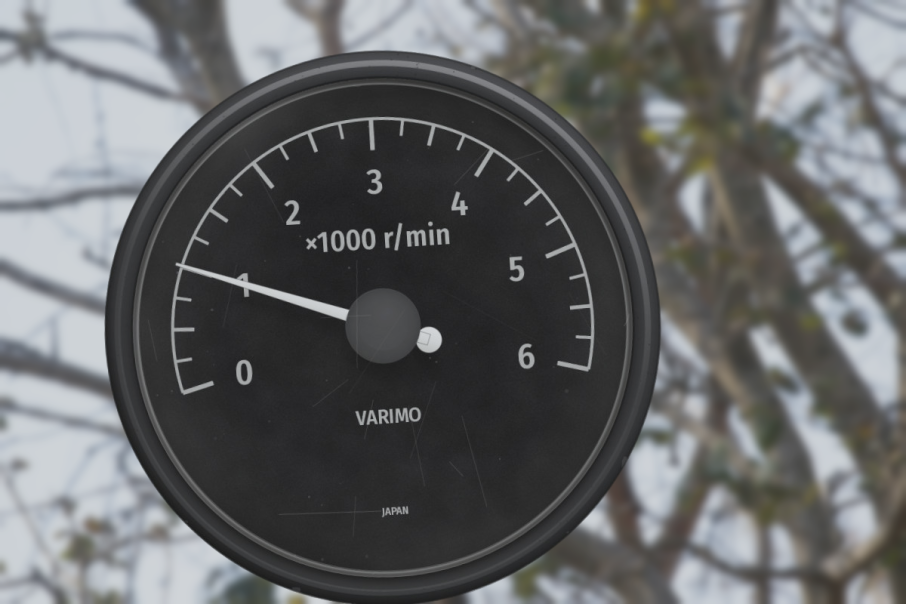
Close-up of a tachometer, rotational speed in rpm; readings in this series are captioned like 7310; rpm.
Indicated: 1000; rpm
